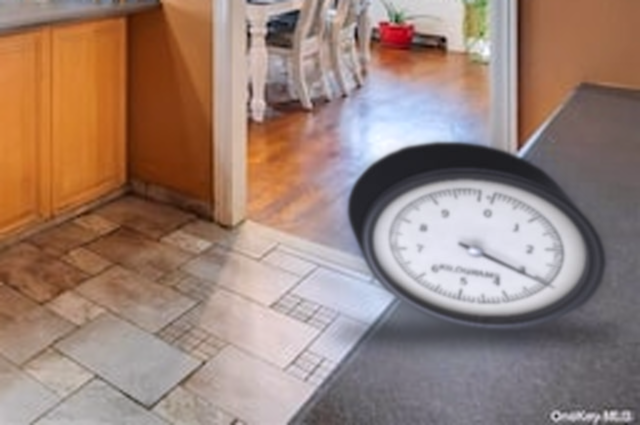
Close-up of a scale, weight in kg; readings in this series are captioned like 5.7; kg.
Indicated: 3; kg
